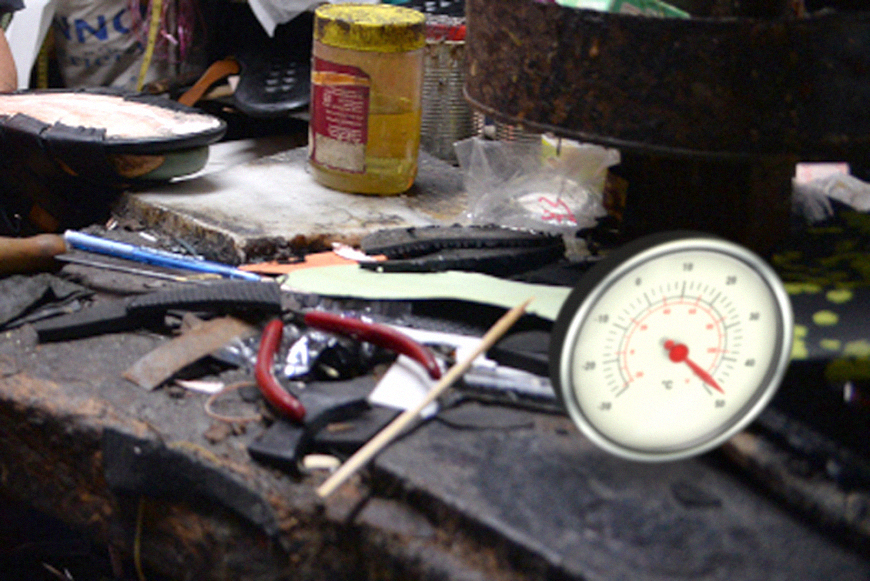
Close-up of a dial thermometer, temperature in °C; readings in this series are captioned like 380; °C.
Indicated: 48; °C
